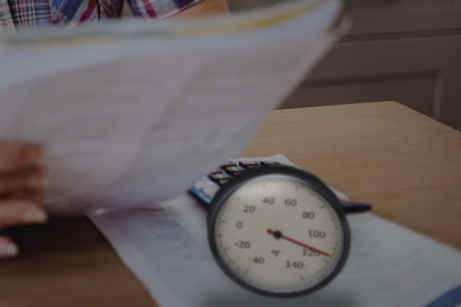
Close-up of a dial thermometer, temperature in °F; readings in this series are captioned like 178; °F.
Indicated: 115; °F
